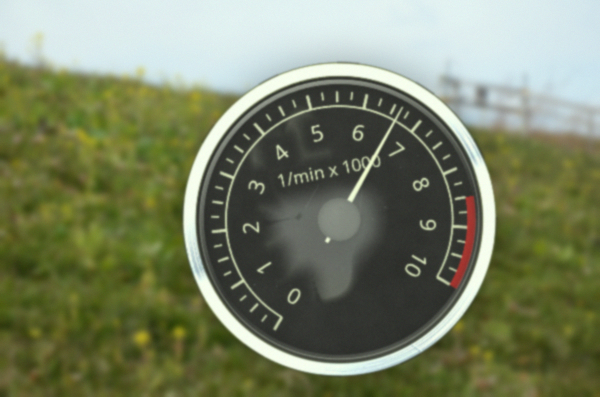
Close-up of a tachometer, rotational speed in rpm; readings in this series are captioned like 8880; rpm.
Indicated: 6625; rpm
